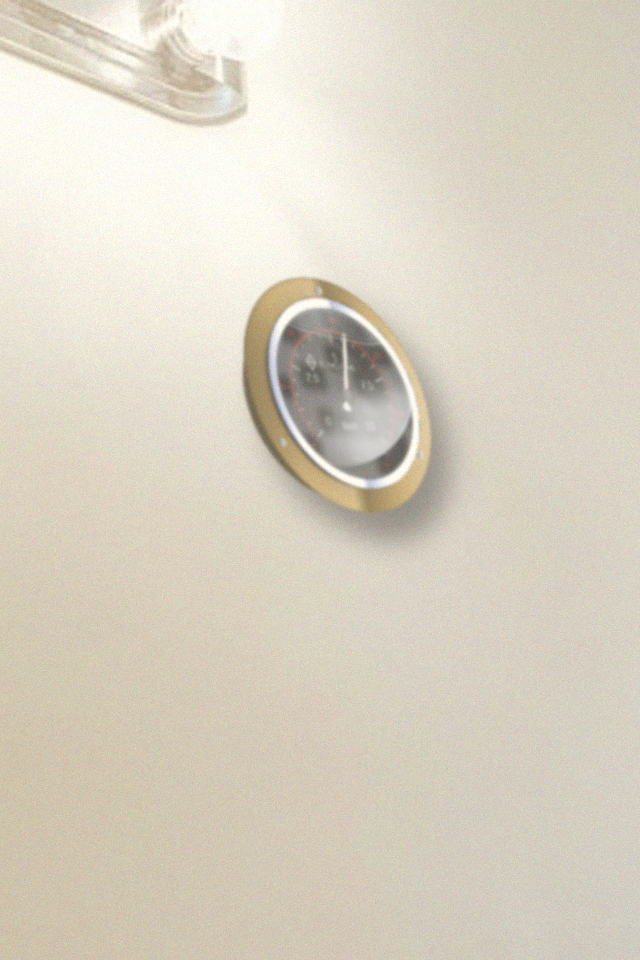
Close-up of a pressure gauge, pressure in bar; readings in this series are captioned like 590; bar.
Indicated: 5.5; bar
